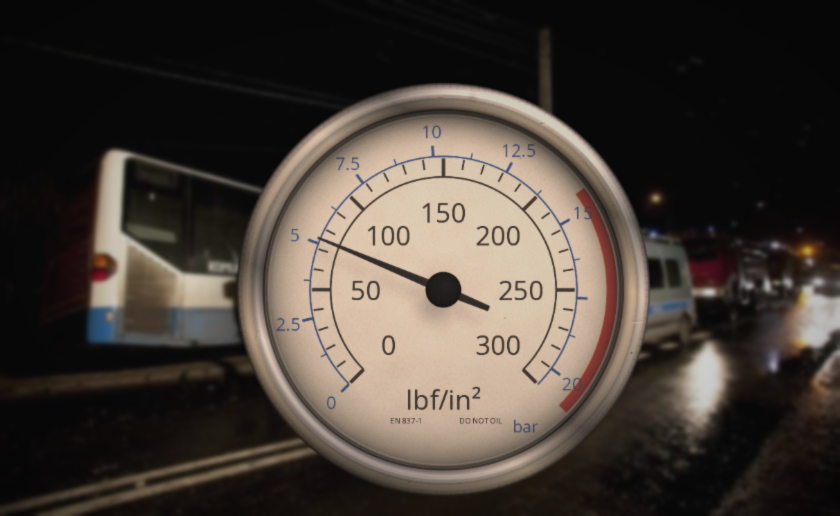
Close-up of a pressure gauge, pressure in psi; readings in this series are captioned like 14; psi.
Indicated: 75; psi
